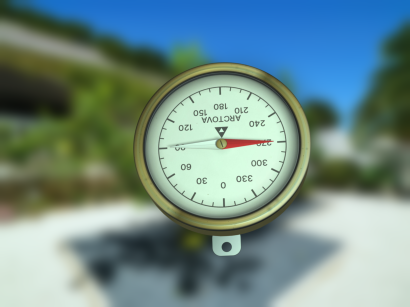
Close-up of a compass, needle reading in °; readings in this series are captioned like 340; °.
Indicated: 270; °
